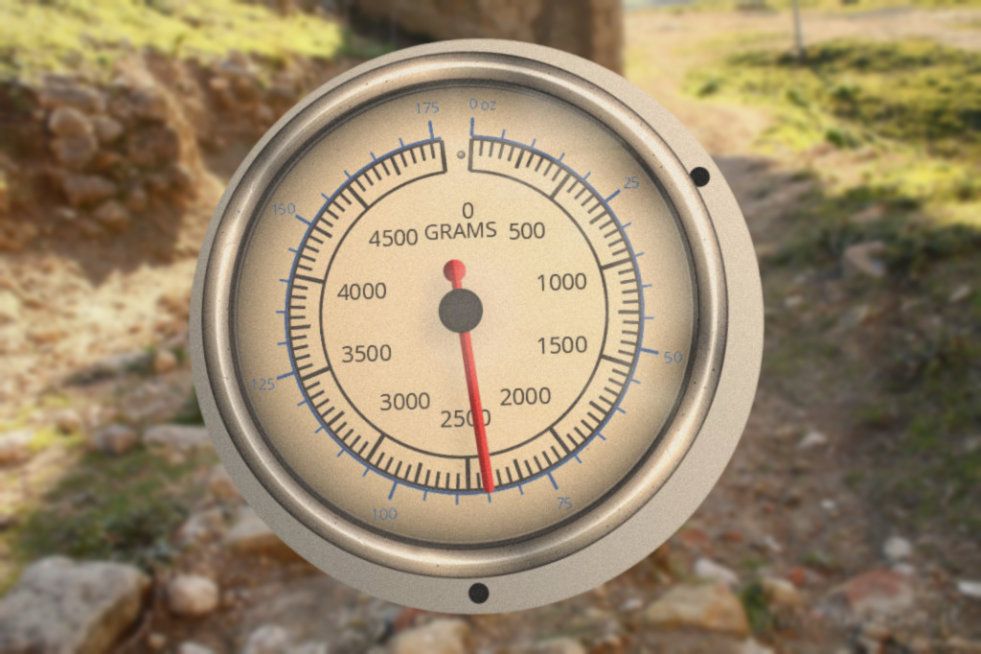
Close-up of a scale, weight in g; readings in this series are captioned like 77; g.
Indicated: 2400; g
